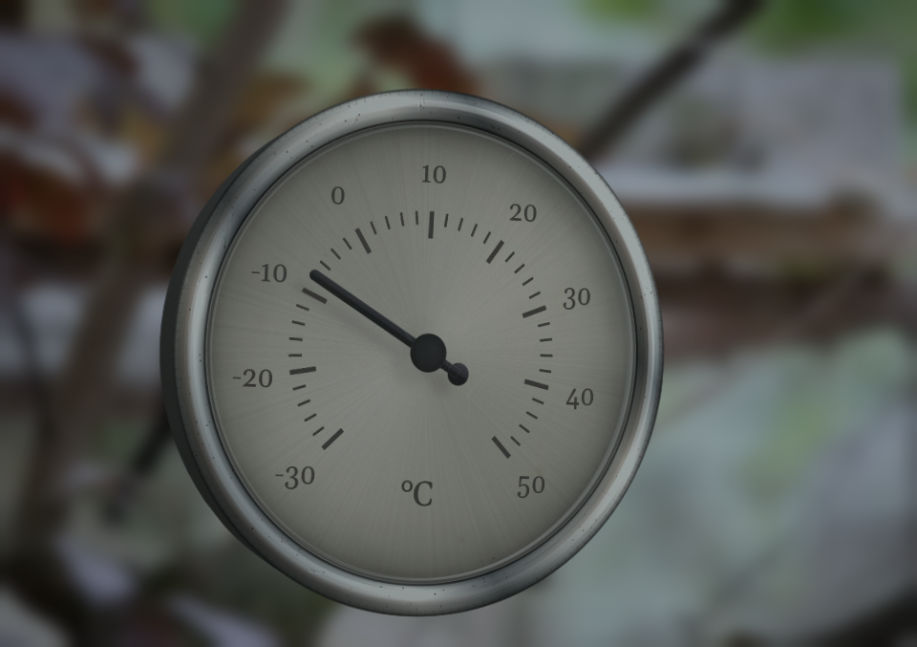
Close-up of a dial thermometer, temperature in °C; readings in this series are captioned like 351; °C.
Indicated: -8; °C
